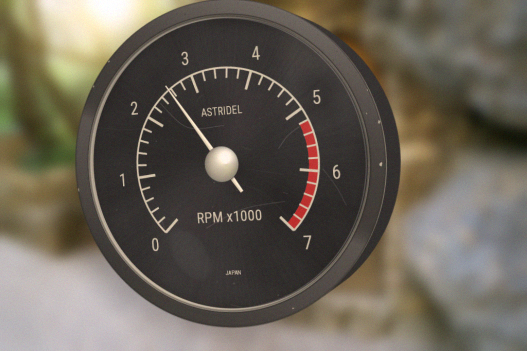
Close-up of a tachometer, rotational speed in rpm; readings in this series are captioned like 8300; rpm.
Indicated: 2600; rpm
